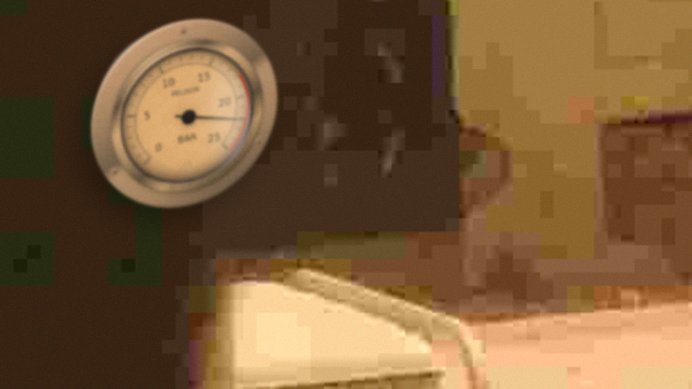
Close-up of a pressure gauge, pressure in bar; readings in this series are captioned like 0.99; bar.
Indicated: 22; bar
